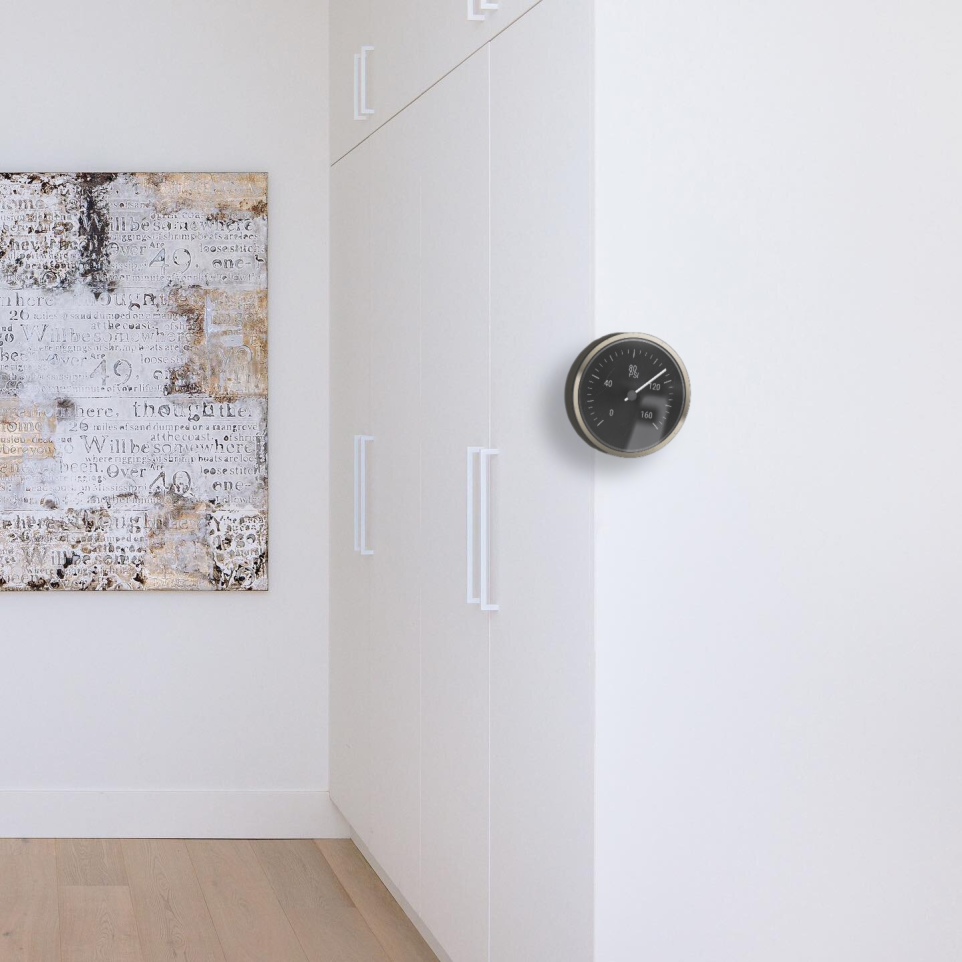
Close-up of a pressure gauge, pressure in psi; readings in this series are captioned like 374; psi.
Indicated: 110; psi
